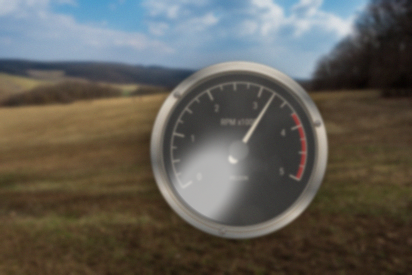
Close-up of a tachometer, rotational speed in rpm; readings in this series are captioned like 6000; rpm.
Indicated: 3250; rpm
